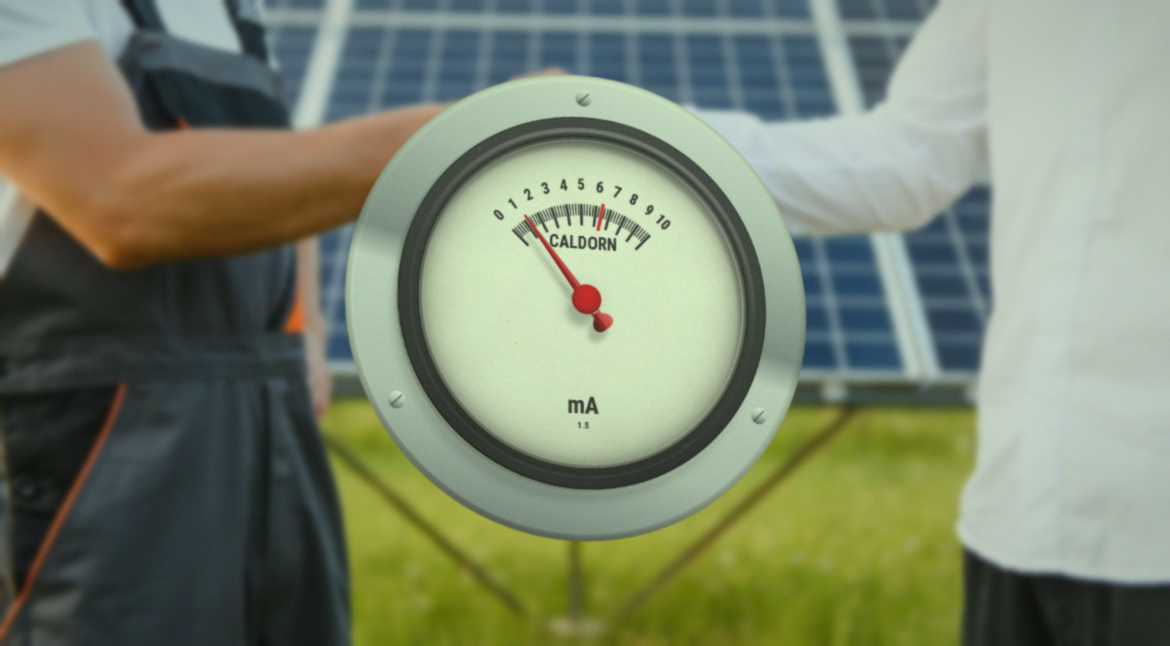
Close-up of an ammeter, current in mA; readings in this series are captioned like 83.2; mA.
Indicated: 1; mA
